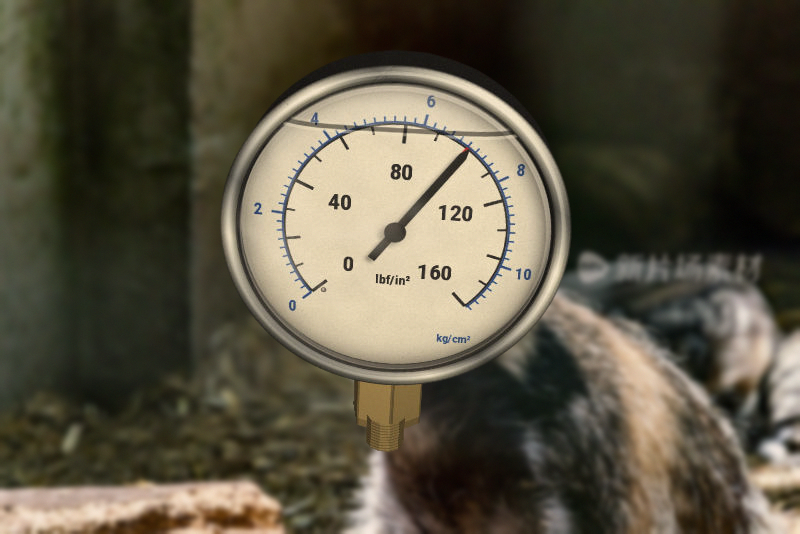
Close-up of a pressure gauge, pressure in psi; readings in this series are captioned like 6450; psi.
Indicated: 100; psi
